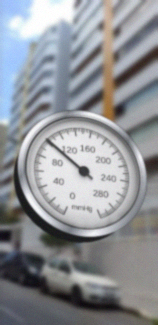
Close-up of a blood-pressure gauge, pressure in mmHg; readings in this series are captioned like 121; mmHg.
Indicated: 100; mmHg
